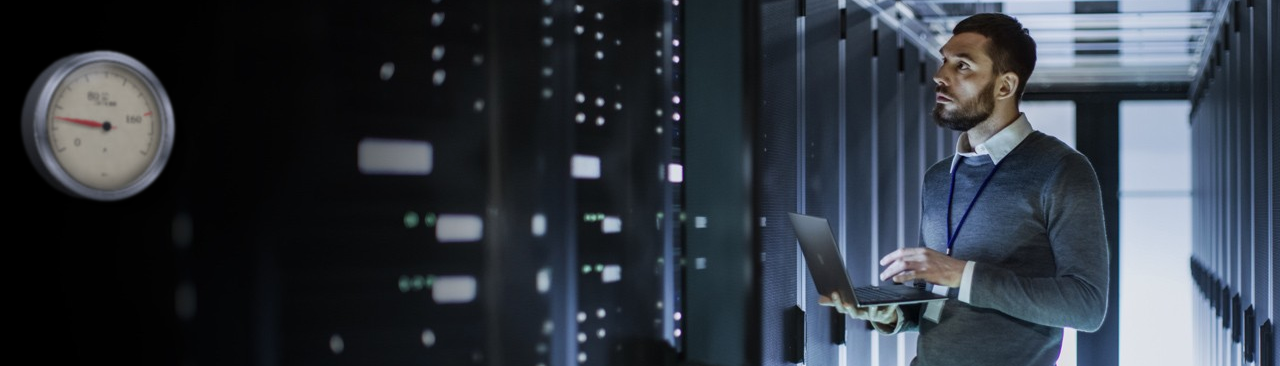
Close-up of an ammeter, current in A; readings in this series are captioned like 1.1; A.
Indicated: 30; A
